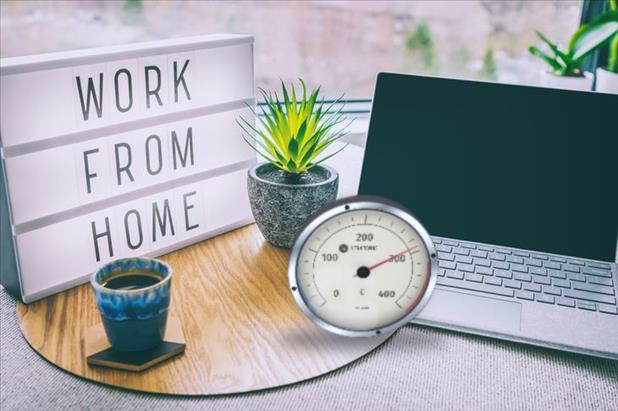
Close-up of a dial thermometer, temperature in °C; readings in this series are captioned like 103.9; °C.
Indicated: 290; °C
